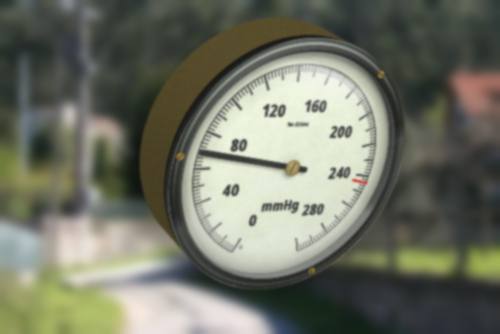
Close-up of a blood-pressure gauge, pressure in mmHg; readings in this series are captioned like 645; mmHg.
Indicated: 70; mmHg
